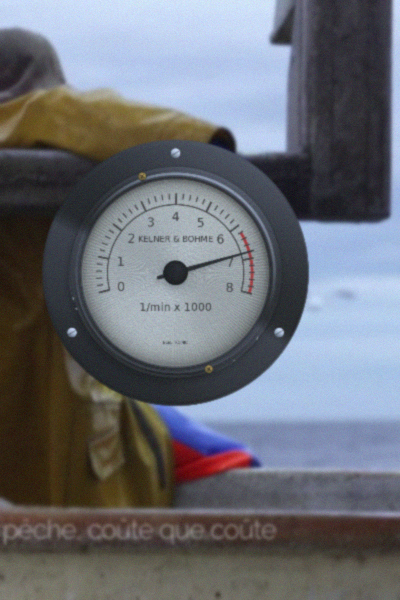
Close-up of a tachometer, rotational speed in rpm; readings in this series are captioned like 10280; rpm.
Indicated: 6800; rpm
